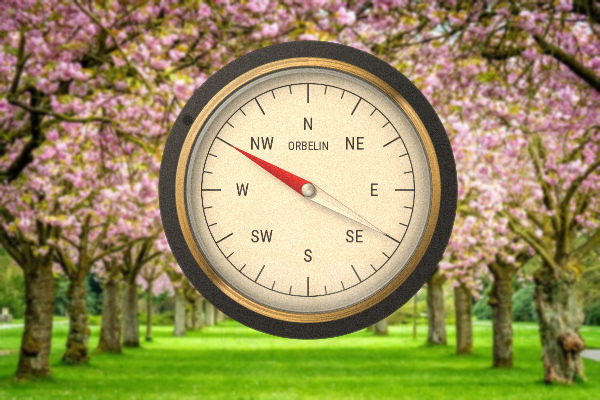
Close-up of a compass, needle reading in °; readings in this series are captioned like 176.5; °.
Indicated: 300; °
